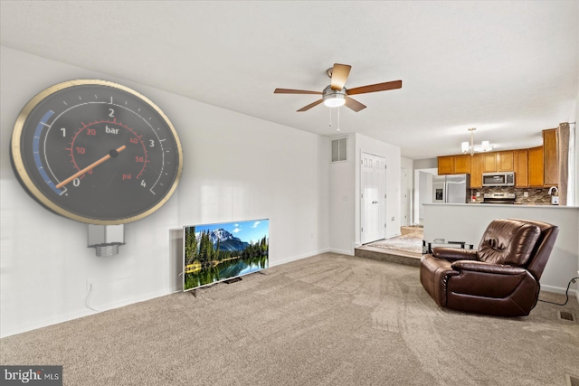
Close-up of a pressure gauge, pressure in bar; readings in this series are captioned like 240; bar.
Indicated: 0.1; bar
